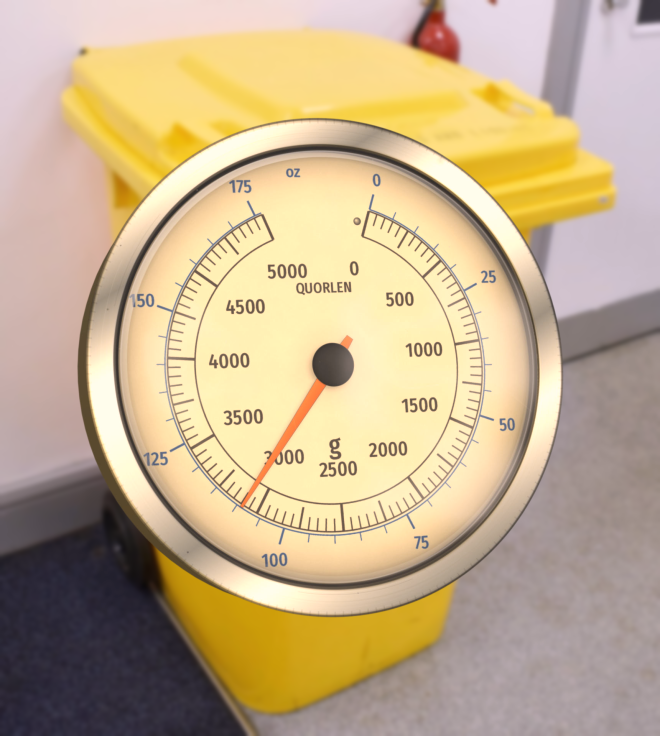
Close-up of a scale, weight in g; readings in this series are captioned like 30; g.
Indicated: 3100; g
